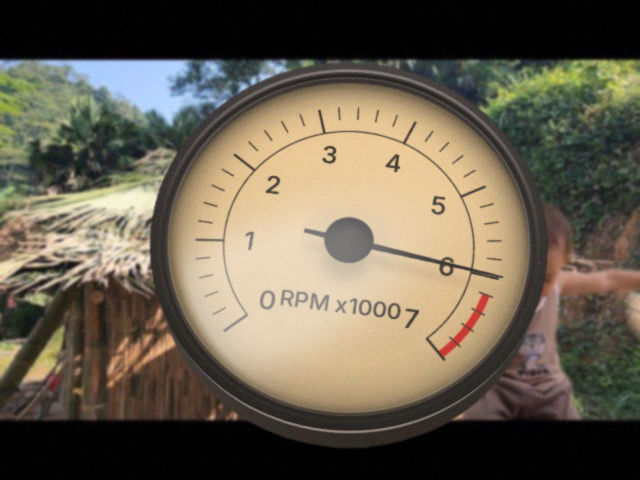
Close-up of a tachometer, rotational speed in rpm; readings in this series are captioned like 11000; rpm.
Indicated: 6000; rpm
